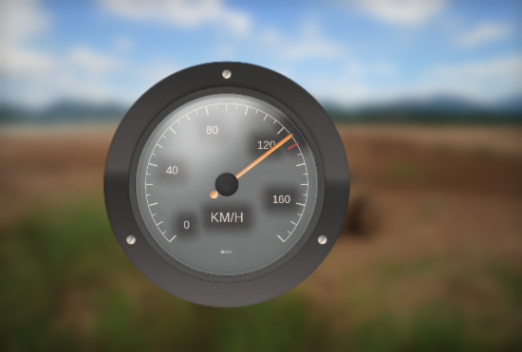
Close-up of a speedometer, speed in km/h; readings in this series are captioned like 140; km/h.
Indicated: 125; km/h
